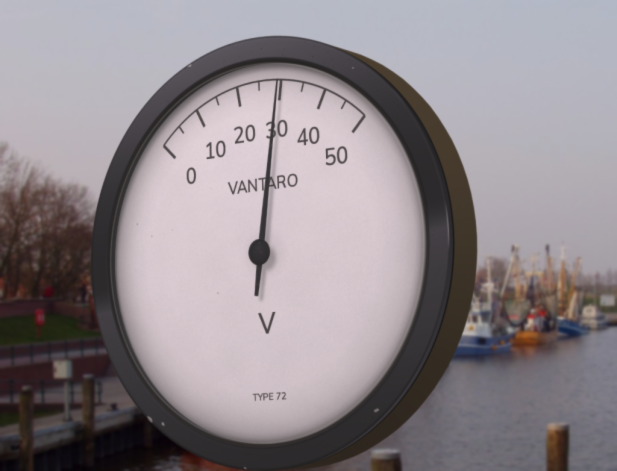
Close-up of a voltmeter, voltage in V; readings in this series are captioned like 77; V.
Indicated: 30; V
